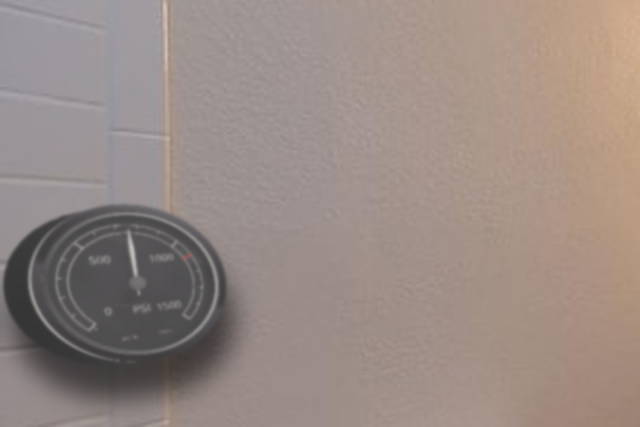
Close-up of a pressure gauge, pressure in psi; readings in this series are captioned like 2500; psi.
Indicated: 750; psi
